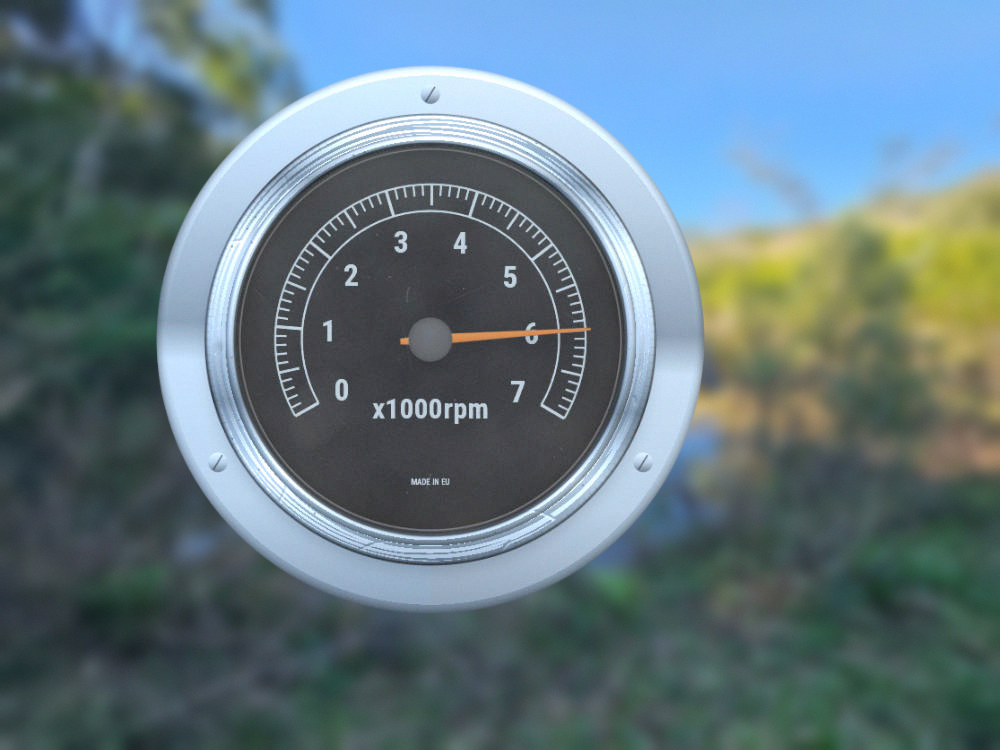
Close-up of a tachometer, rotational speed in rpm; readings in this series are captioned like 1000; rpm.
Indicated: 6000; rpm
